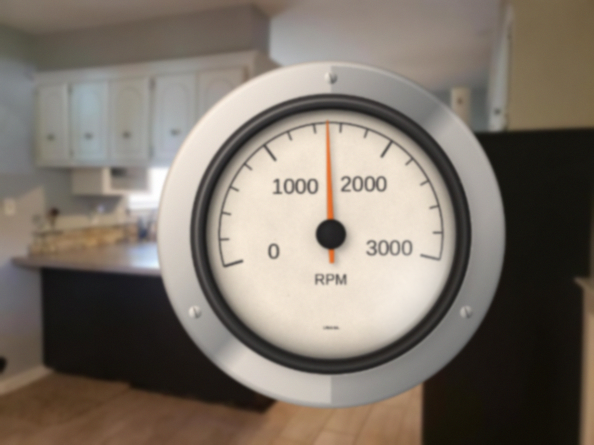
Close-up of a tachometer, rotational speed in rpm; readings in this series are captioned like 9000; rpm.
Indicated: 1500; rpm
